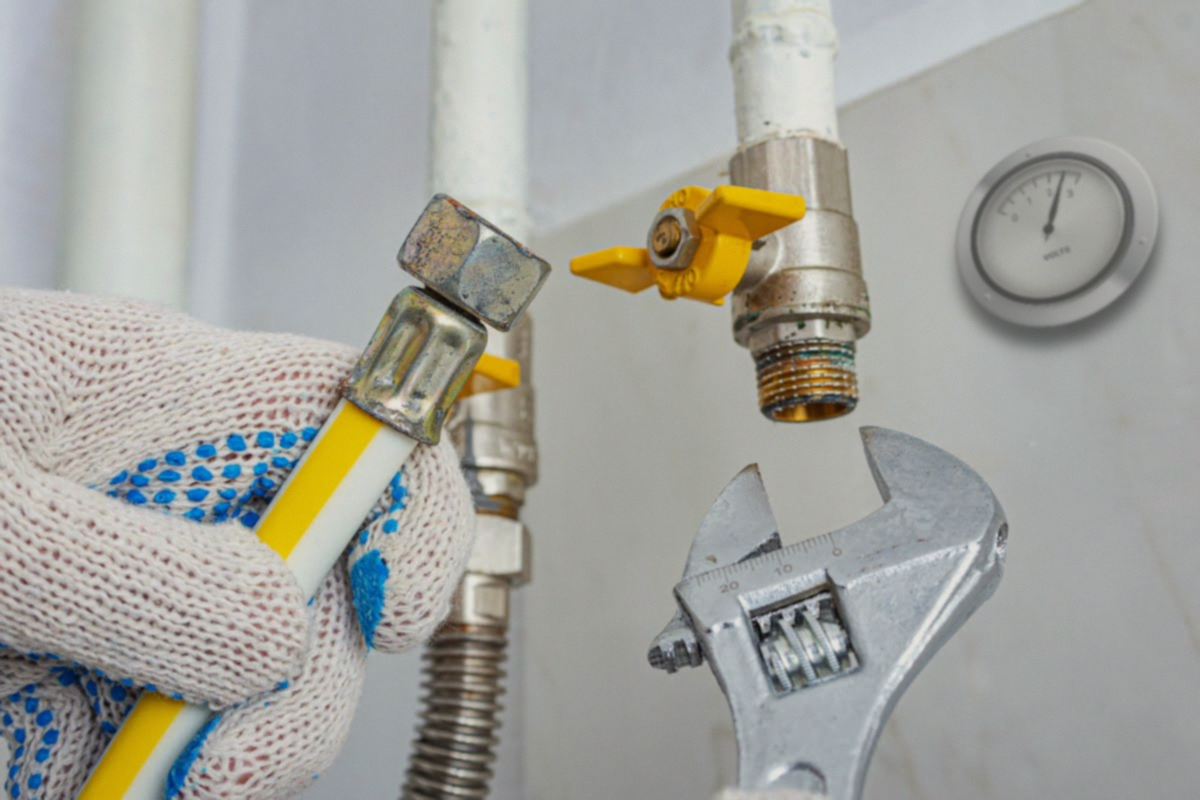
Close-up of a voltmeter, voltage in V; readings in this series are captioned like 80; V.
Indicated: 2.5; V
